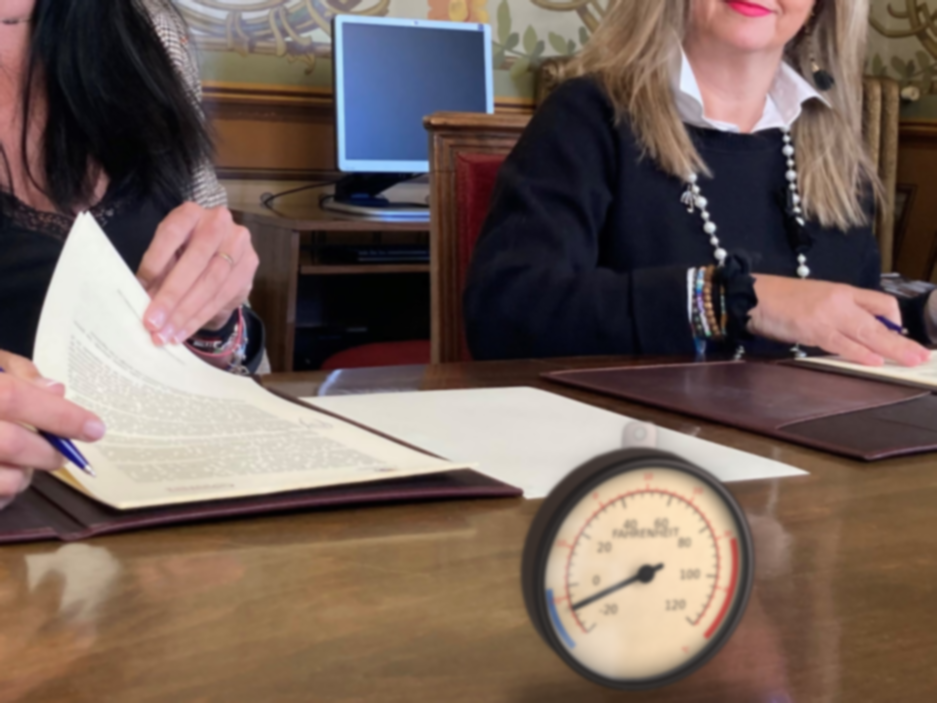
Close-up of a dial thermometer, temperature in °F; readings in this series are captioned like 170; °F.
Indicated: -8; °F
